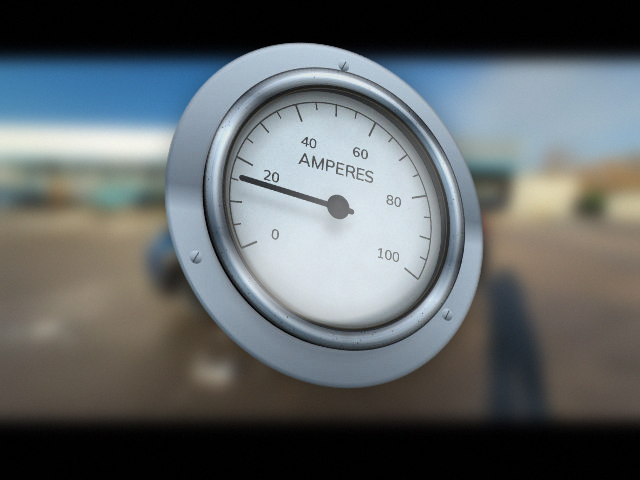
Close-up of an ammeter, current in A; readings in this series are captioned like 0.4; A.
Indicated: 15; A
